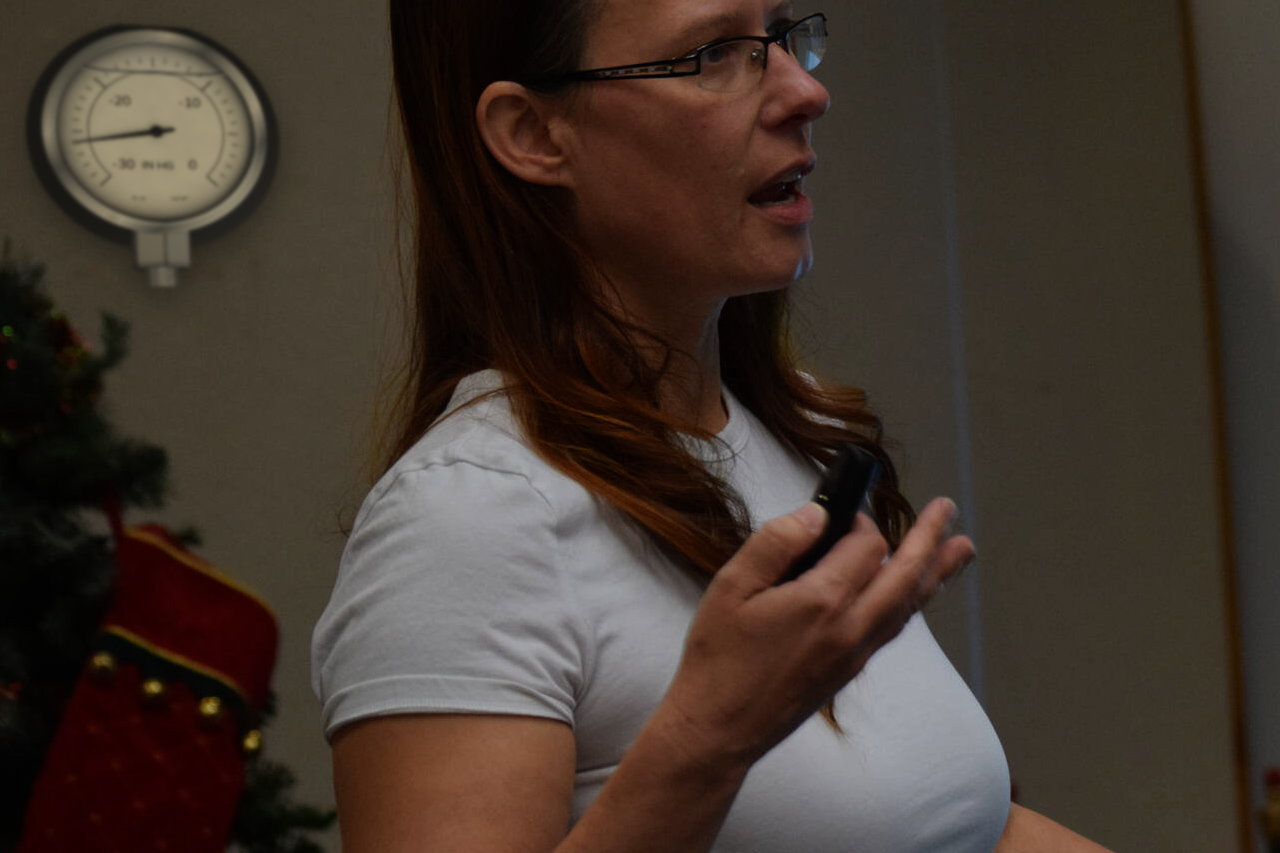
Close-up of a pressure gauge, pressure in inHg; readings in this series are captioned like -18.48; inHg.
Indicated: -26; inHg
